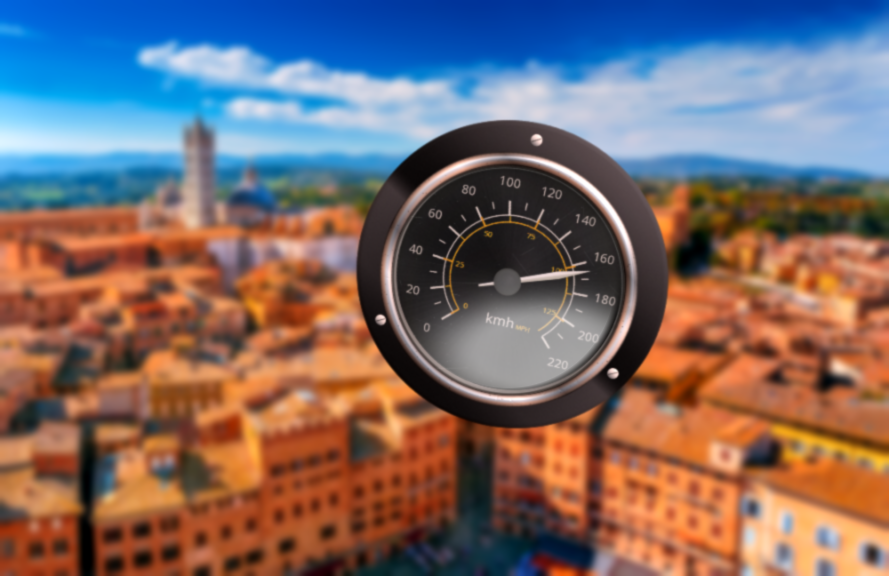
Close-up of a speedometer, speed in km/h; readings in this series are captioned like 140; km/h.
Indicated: 165; km/h
